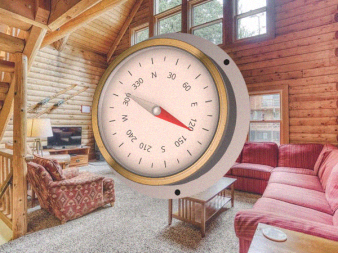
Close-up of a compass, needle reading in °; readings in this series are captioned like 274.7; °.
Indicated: 127.5; °
